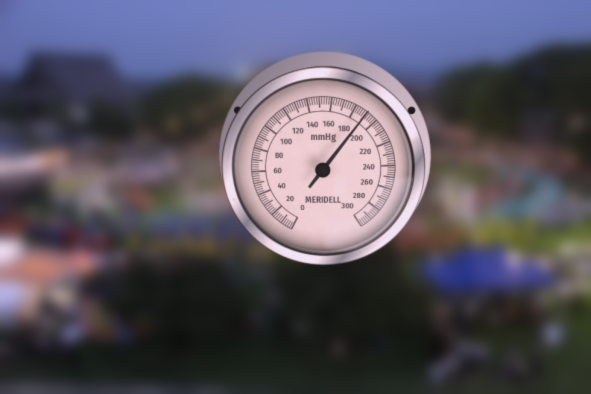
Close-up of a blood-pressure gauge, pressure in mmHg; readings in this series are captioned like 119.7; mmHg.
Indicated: 190; mmHg
